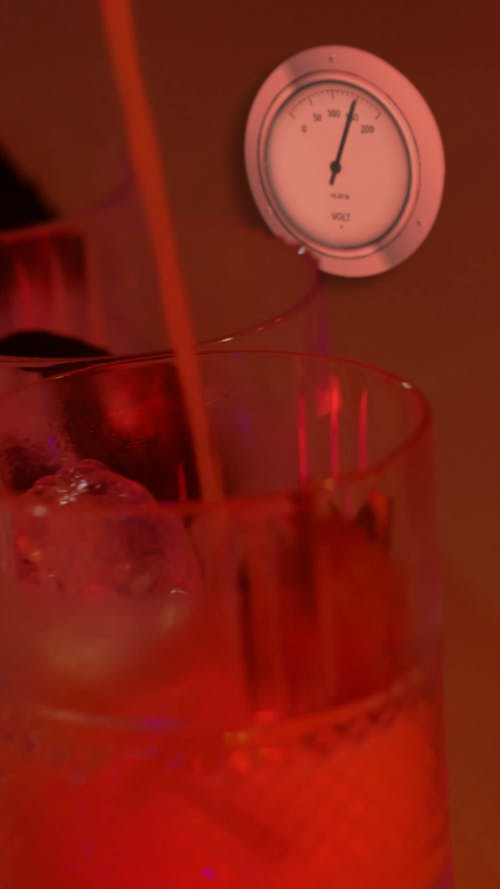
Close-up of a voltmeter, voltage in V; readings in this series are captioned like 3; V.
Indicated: 150; V
